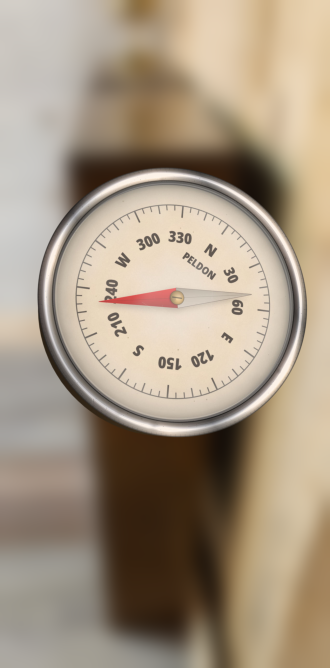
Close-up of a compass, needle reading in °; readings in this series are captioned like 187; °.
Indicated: 230; °
